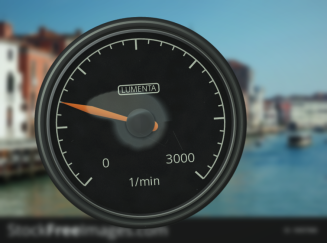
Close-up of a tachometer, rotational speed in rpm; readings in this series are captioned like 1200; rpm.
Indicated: 700; rpm
